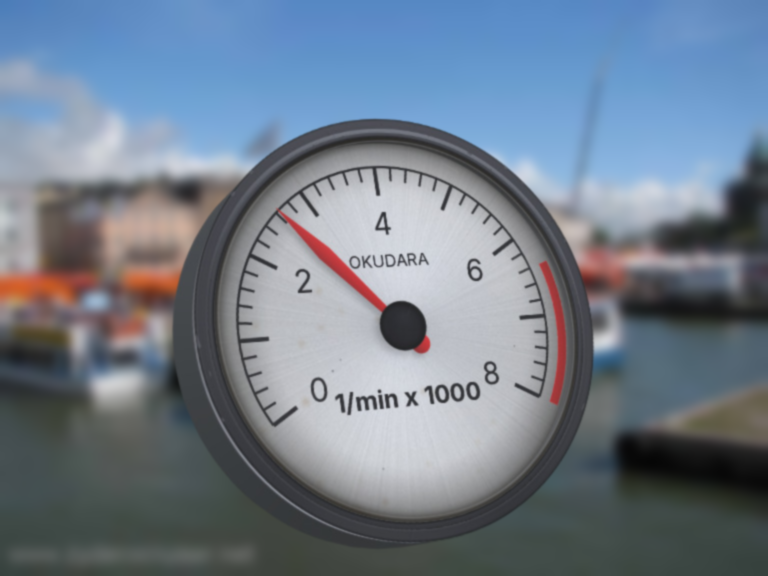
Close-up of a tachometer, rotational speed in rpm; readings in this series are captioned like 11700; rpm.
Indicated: 2600; rpm
